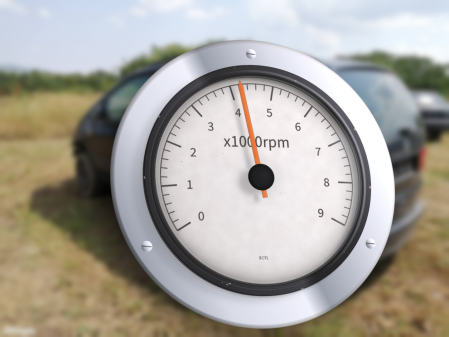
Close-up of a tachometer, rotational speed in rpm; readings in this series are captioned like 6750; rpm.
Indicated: 4200; rpm
